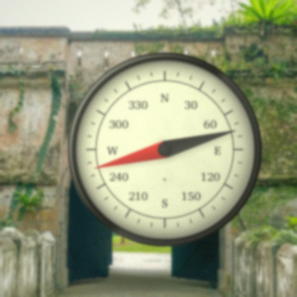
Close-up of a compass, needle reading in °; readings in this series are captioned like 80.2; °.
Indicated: 255; °
